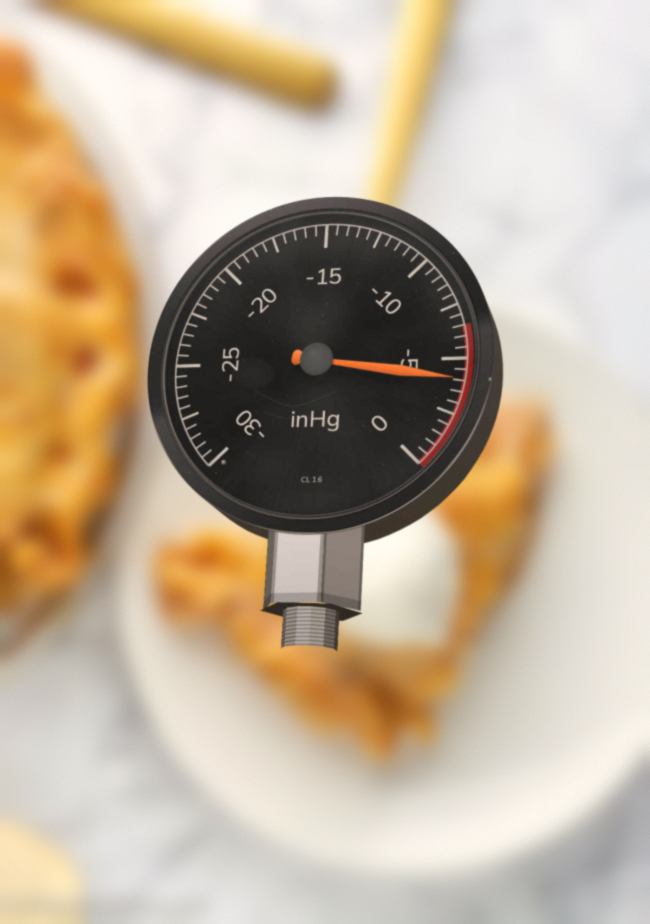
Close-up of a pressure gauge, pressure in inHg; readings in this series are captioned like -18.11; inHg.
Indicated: -4; inHg
